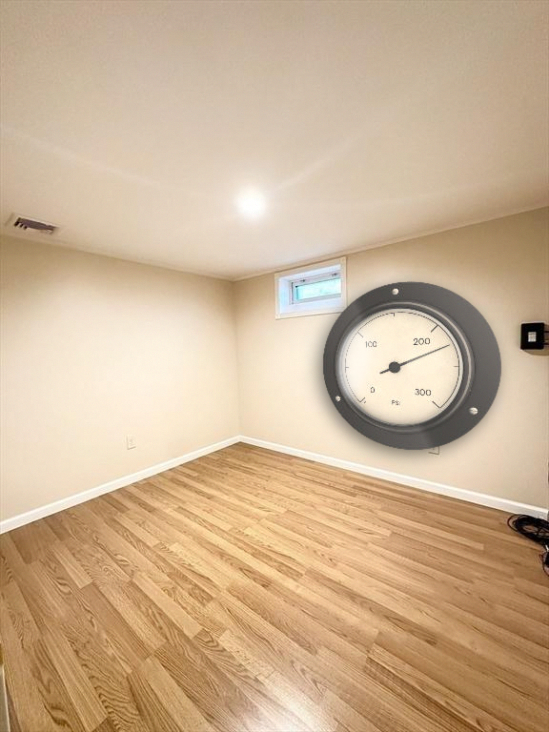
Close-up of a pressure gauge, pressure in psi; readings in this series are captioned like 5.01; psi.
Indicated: 225; psi
